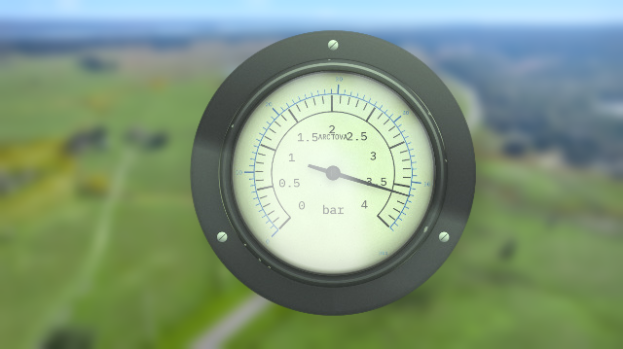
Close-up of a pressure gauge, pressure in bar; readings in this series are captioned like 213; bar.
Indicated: 3.6; bar
